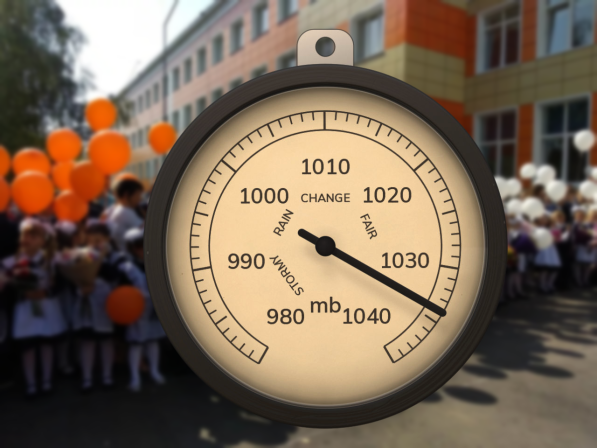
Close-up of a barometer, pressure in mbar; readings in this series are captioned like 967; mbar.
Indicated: 1034; mbar
